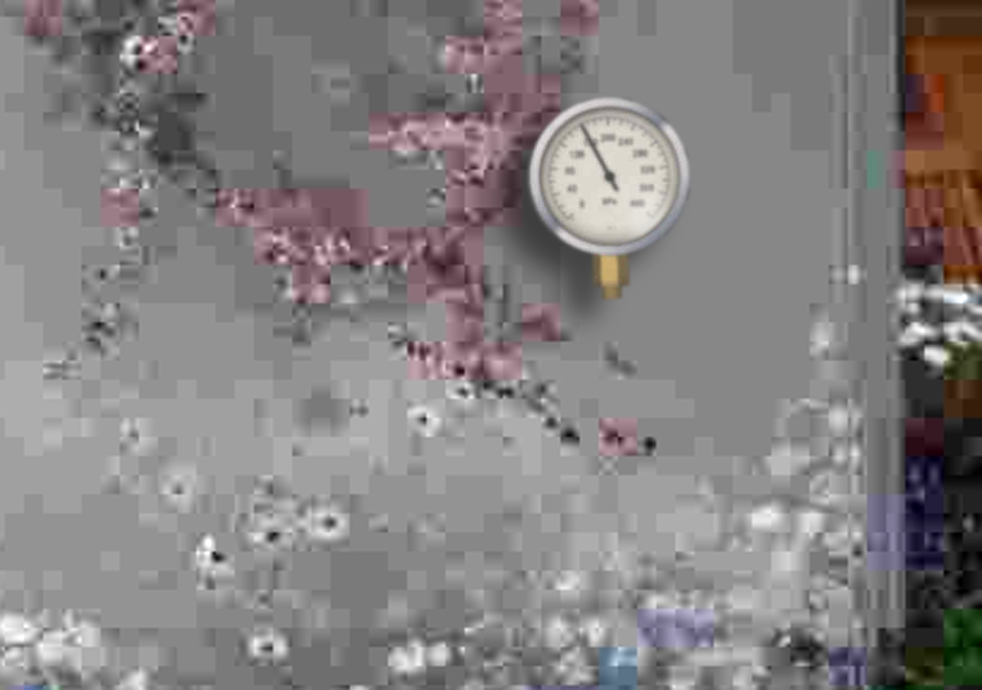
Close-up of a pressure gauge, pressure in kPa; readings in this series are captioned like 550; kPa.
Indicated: 160; kPa
